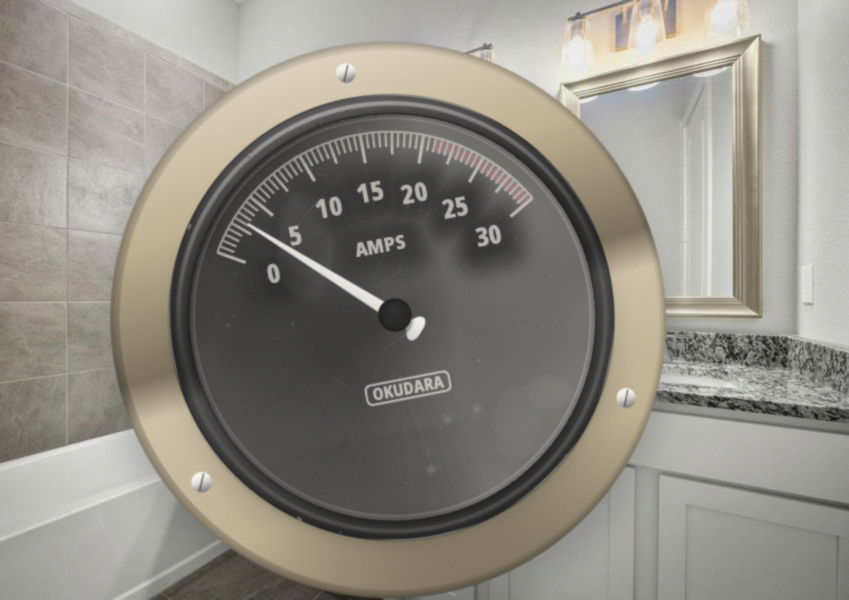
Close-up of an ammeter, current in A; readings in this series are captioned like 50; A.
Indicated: 3; A
